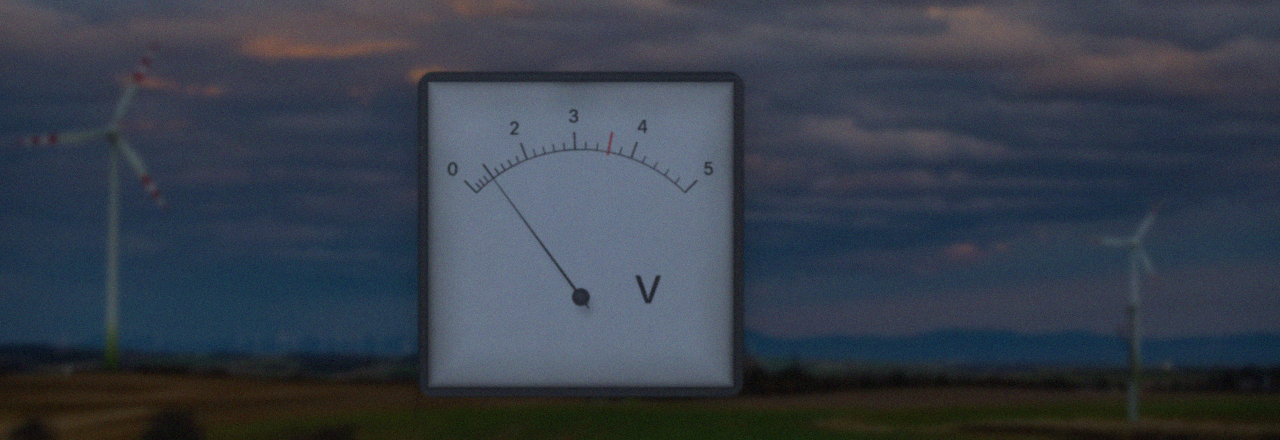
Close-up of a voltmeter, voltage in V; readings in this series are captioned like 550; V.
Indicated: 1; V
